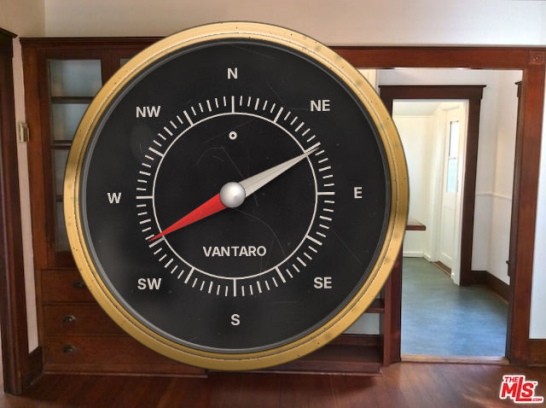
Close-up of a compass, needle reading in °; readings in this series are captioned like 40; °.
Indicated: 242.5; °
